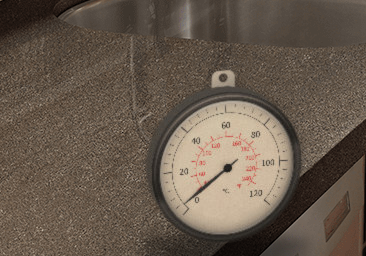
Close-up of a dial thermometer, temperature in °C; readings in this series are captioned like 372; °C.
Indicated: 4; °C
